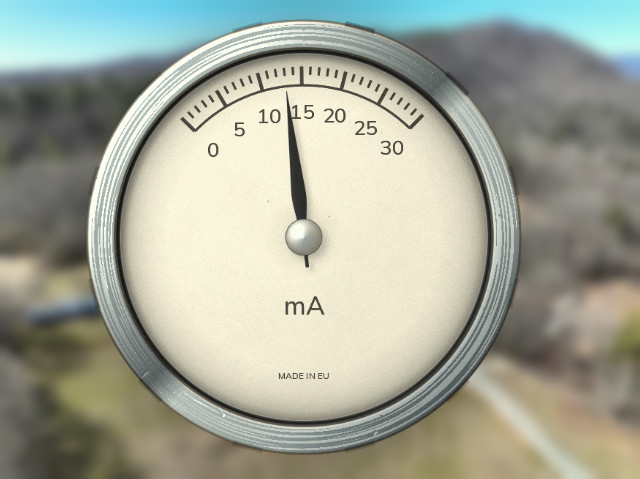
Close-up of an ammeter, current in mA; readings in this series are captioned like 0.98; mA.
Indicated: 13; mA
